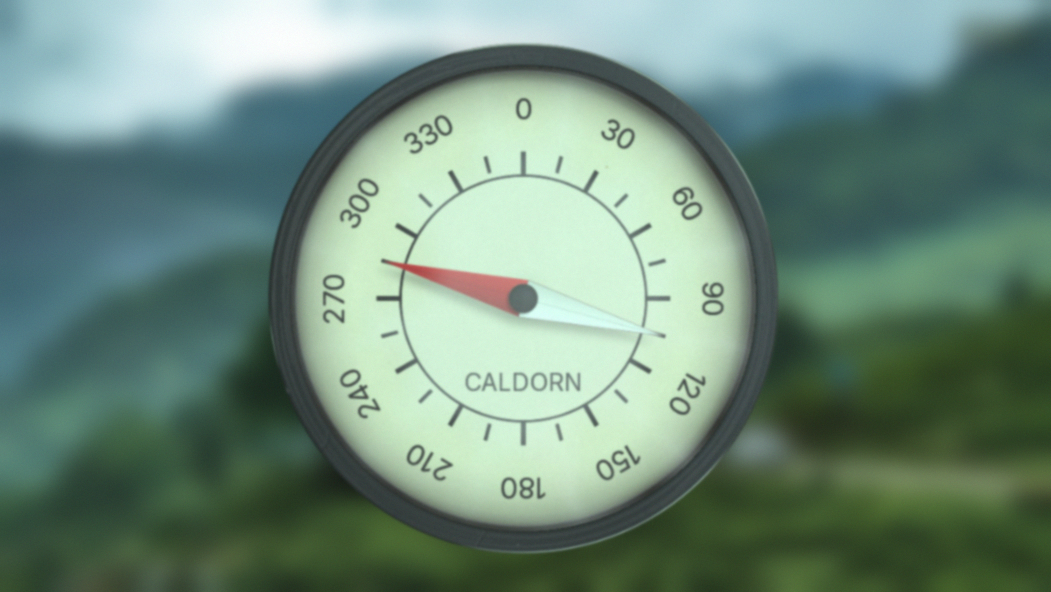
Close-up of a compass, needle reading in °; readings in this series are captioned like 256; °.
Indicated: 285; °
